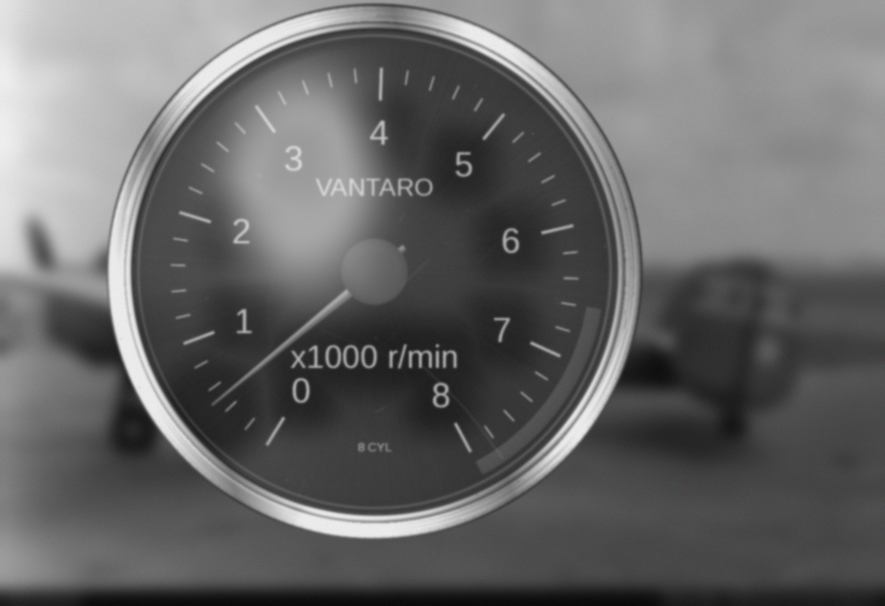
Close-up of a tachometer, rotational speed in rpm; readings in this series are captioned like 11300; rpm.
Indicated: 500; rpm
